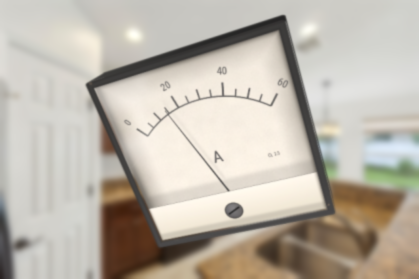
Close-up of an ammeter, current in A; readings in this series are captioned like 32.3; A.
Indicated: 15; A
